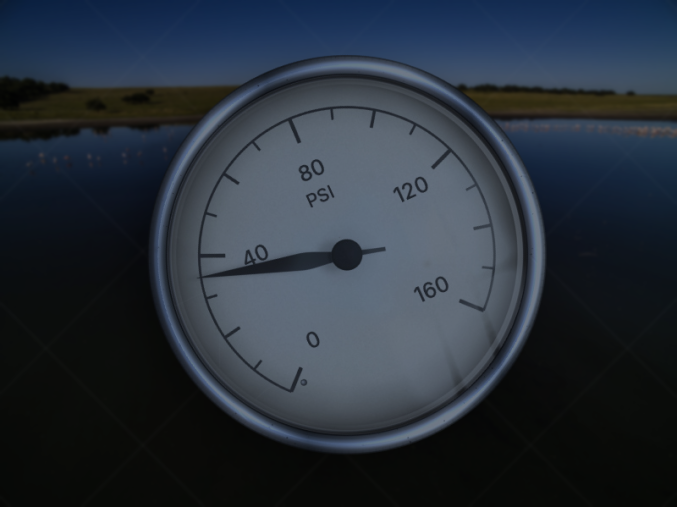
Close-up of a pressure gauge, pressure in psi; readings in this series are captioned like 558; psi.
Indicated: 35; psi
